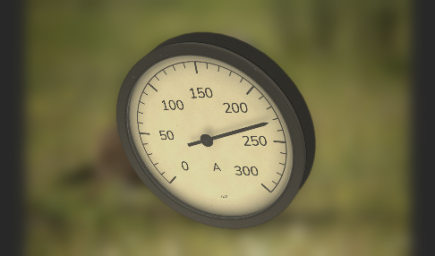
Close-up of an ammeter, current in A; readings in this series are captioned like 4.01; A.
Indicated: 230; A
